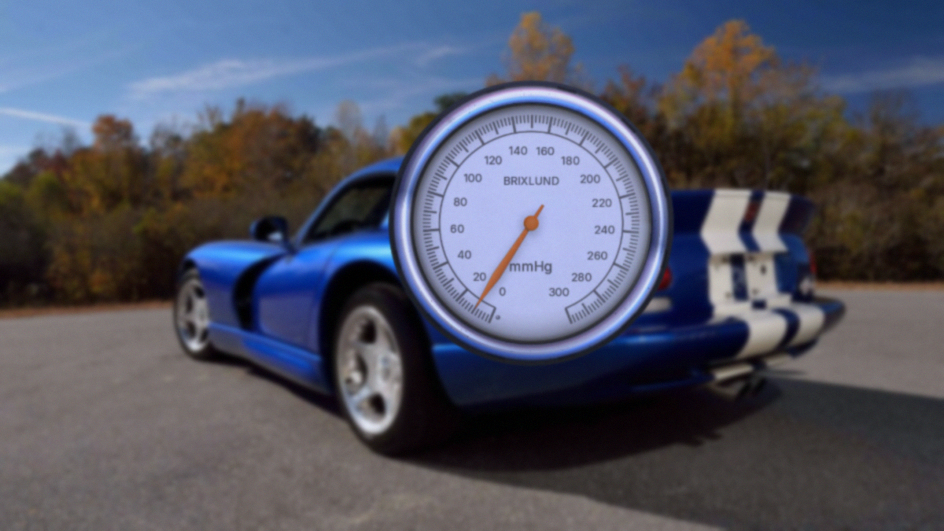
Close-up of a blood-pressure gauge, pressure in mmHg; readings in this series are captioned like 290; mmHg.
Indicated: 10; mmHg
